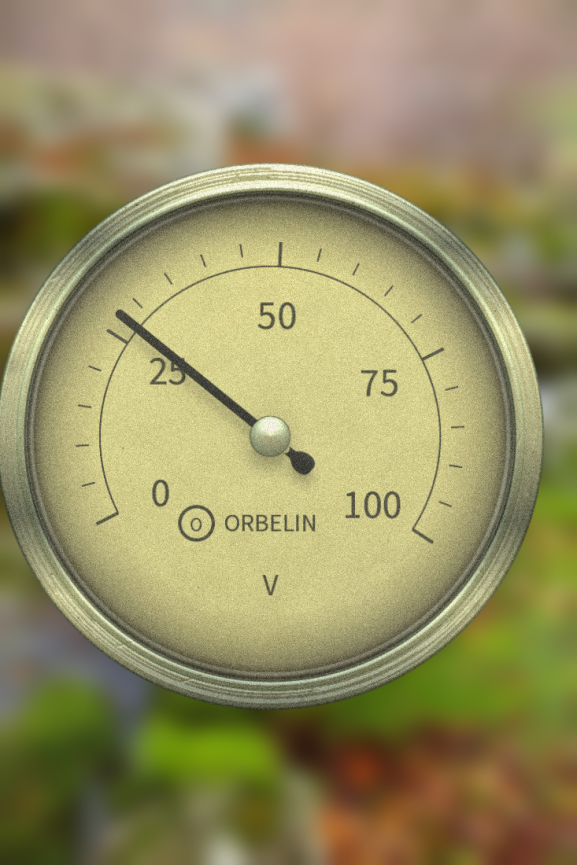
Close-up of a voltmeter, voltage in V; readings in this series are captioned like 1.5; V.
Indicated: 27.5; V
